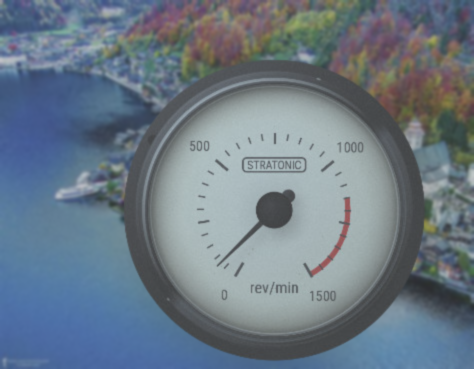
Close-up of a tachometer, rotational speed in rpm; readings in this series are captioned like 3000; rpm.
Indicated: 75; rpm
